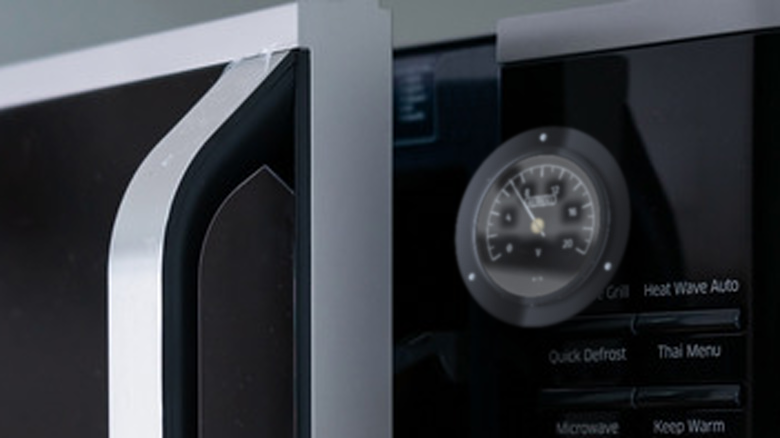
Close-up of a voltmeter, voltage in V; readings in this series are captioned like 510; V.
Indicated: 7; V
